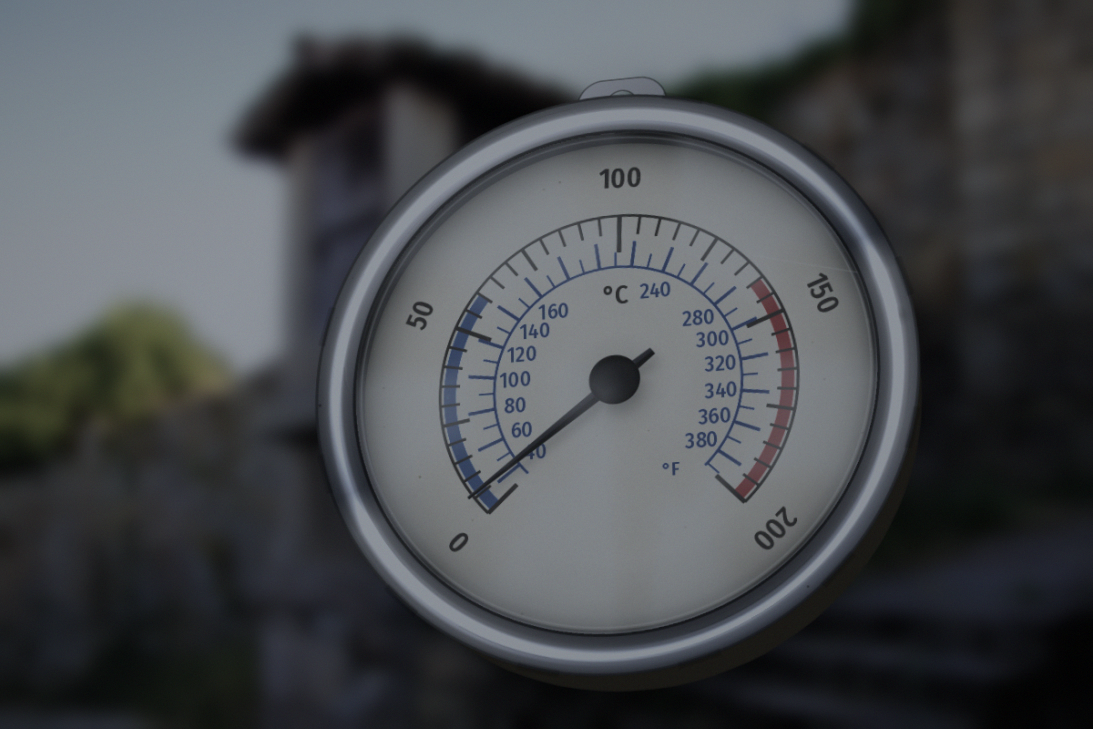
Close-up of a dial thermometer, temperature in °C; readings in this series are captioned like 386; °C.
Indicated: 5; °C
